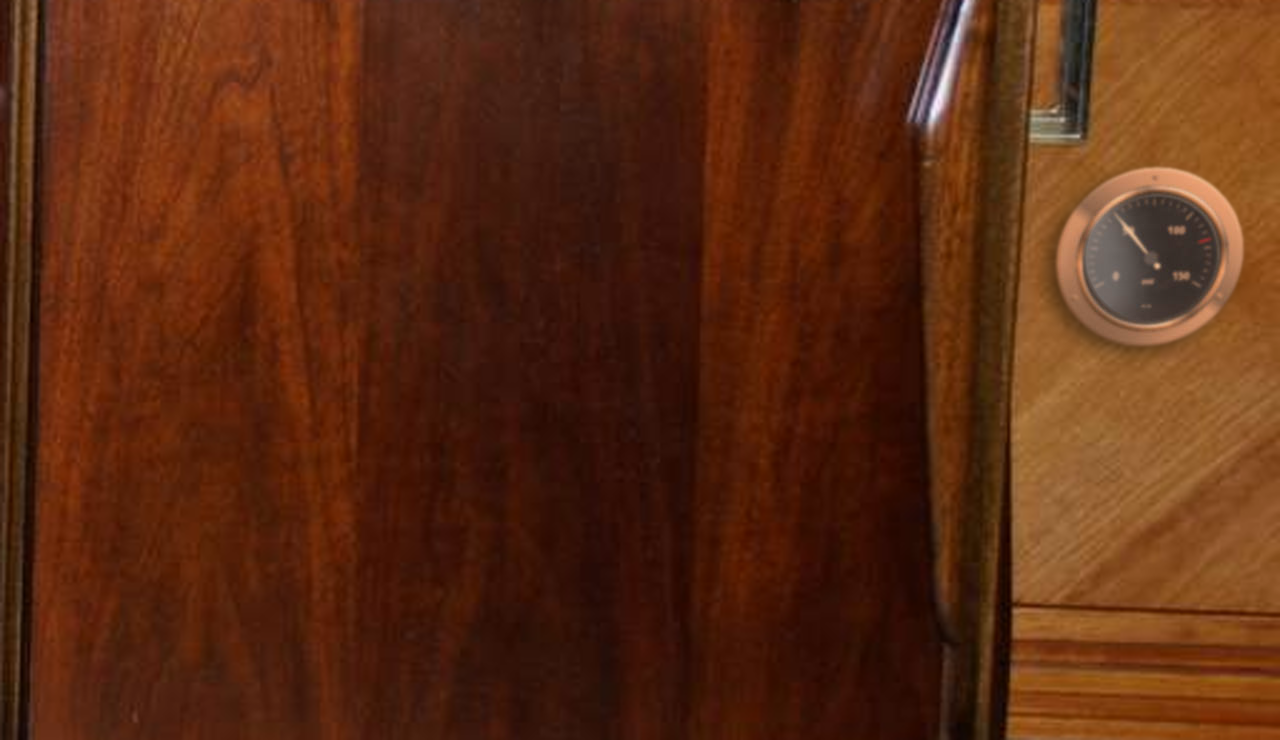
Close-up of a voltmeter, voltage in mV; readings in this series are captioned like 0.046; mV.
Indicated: 50; mV
